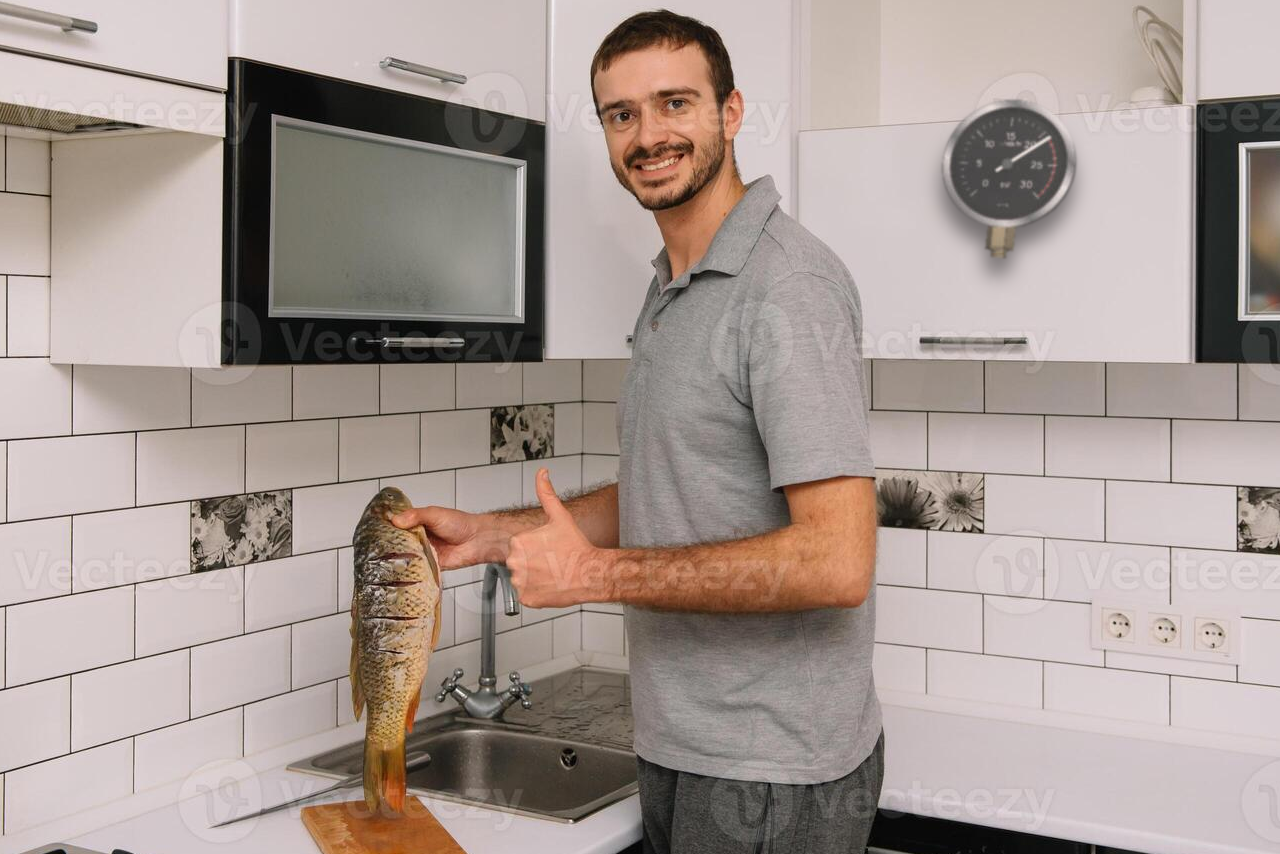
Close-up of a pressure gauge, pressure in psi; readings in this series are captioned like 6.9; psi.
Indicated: 21; psi
